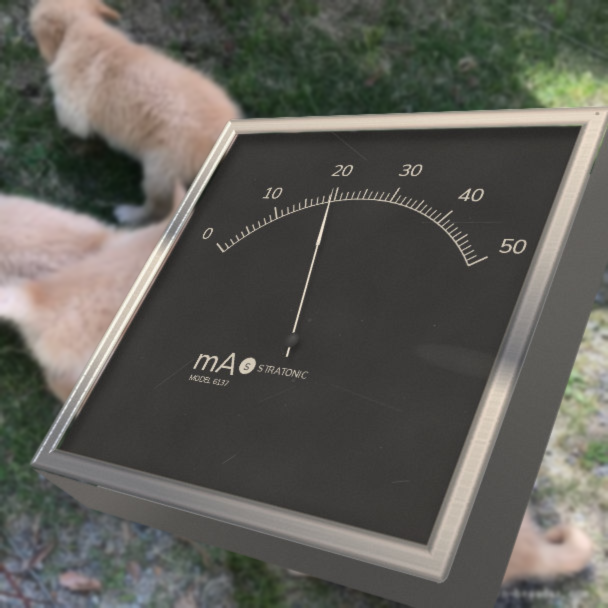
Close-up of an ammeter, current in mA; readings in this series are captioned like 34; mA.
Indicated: 20; mA
